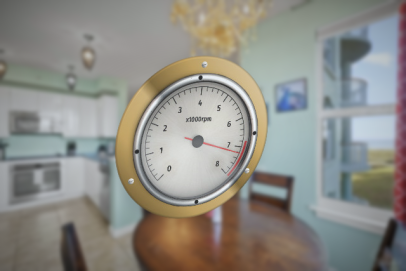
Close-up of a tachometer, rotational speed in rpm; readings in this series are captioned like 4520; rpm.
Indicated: 7200; rpm
